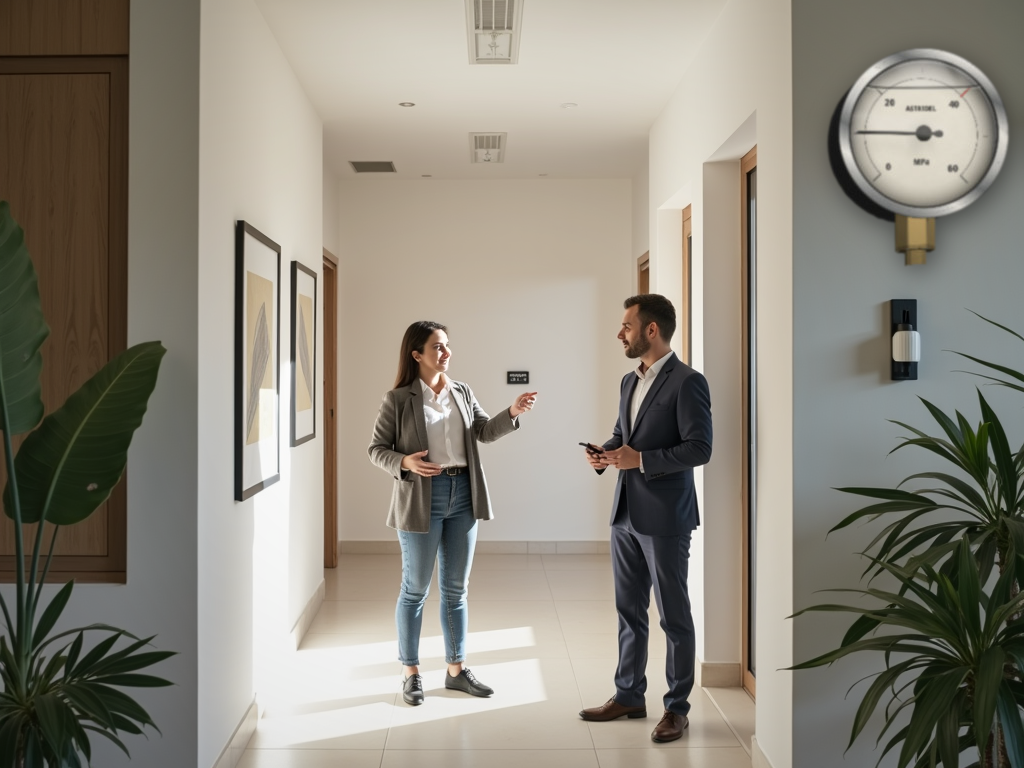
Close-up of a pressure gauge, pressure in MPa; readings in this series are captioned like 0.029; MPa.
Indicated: 10; MPa
